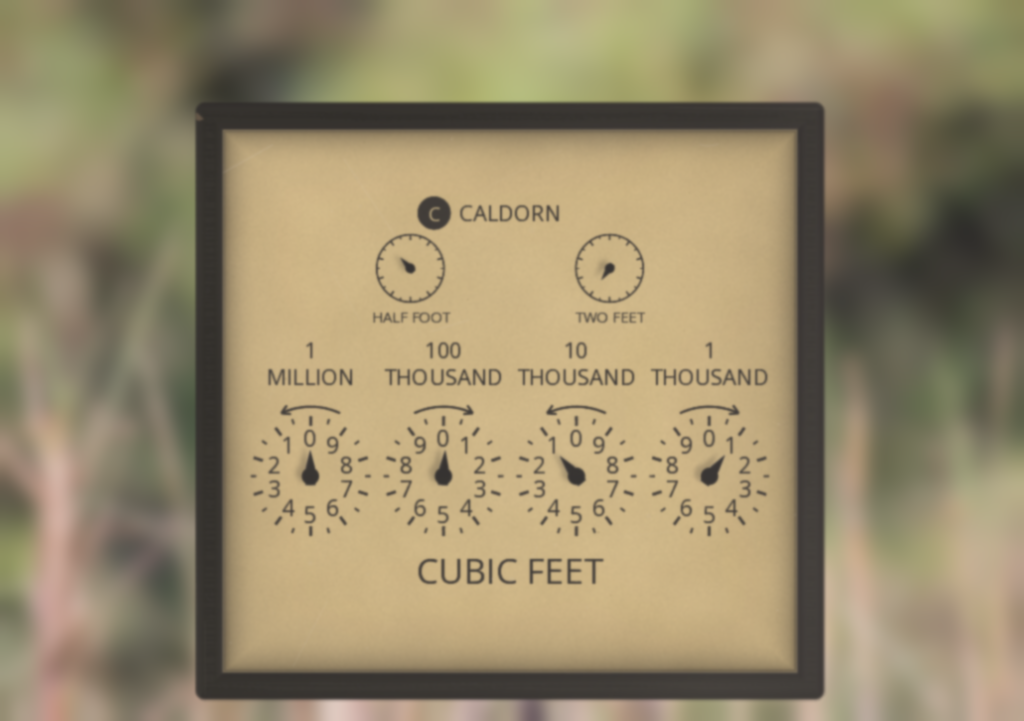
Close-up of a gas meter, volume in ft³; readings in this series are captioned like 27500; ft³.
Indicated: 1100; ft³
